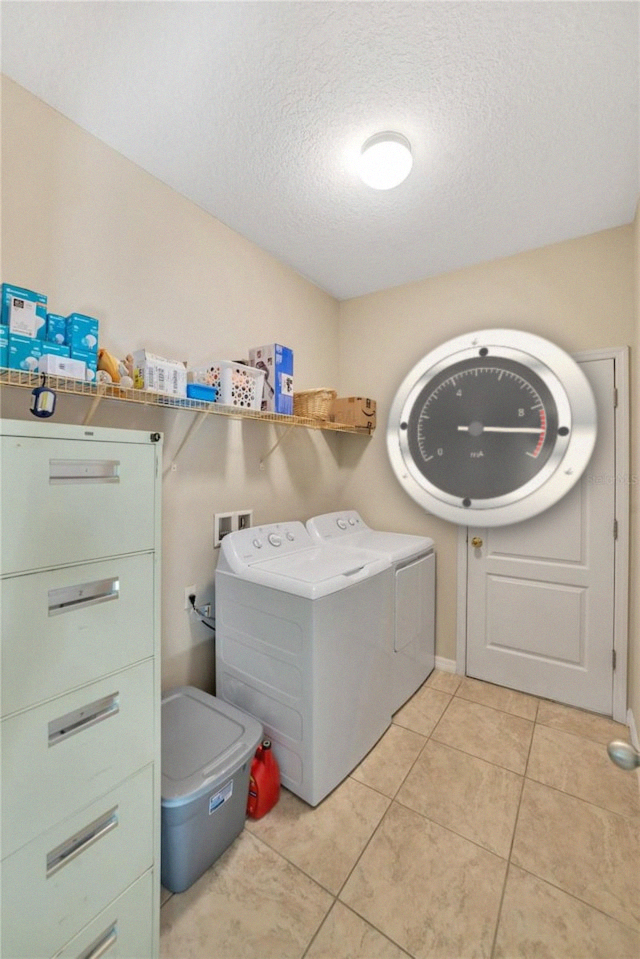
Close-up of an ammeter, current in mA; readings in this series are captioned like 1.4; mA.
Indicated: 9; mA
